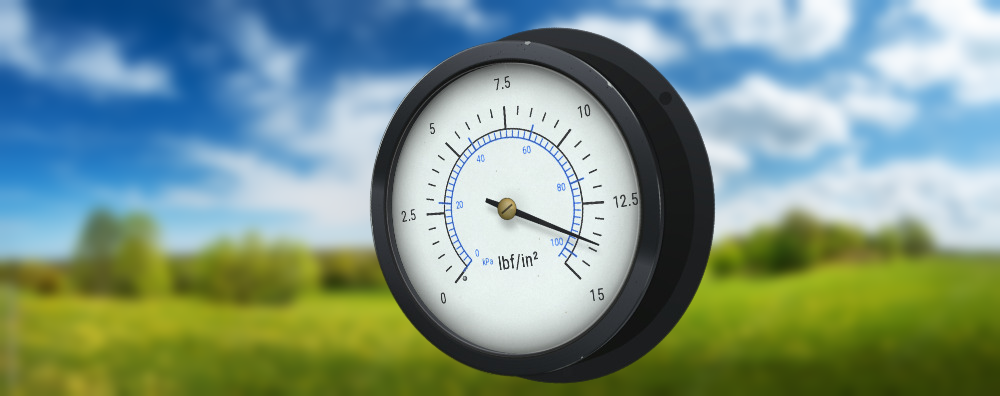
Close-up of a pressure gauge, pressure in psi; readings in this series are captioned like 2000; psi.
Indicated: 13.75; psi
